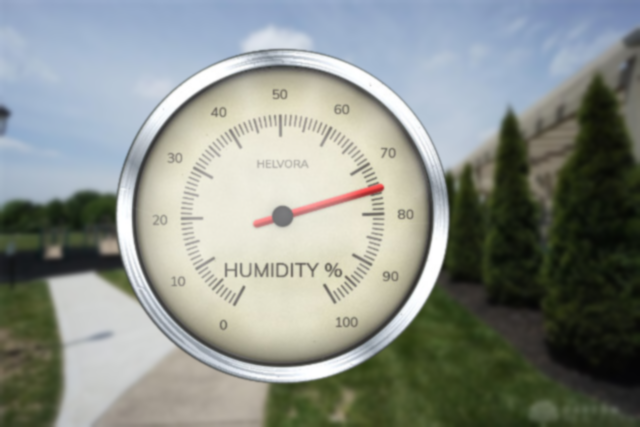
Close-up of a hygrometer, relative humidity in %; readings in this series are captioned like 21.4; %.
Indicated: 75; %
